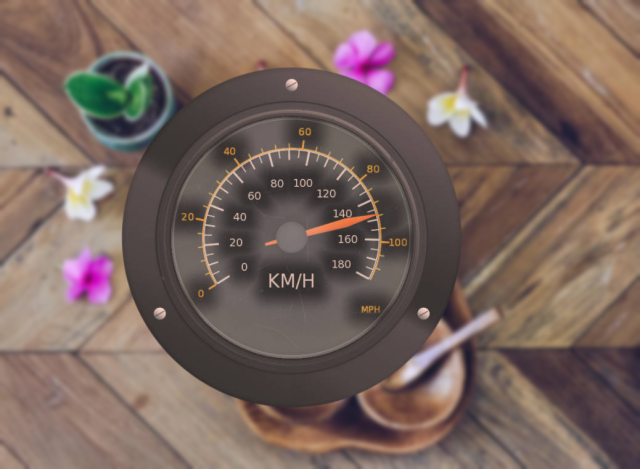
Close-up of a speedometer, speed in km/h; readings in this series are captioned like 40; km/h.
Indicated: 147.5; km/h
